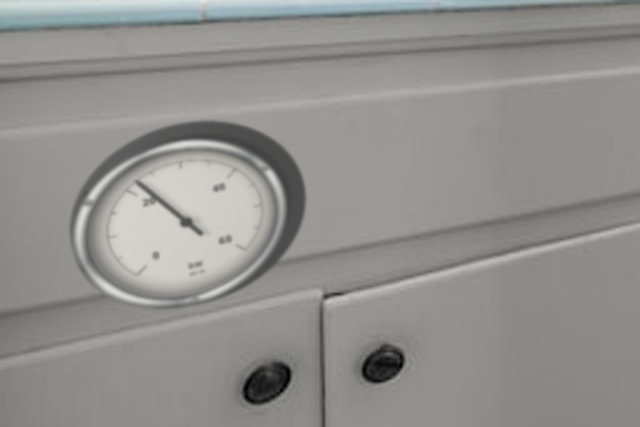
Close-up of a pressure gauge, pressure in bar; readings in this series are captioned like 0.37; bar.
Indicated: 22.5; bar
